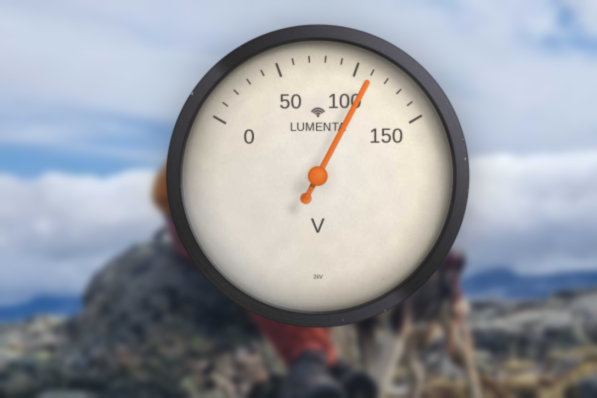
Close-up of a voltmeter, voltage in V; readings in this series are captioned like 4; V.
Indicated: 110; V
